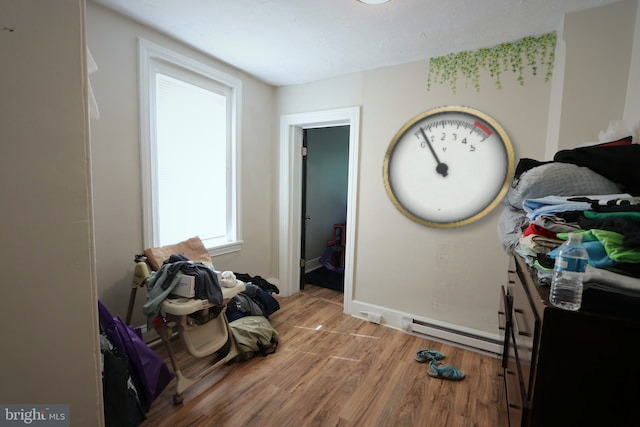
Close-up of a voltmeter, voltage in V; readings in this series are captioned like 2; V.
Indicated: 0.5; V
